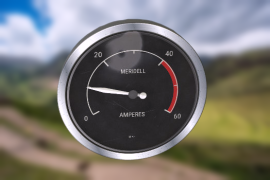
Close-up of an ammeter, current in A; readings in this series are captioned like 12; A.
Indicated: 10; A
